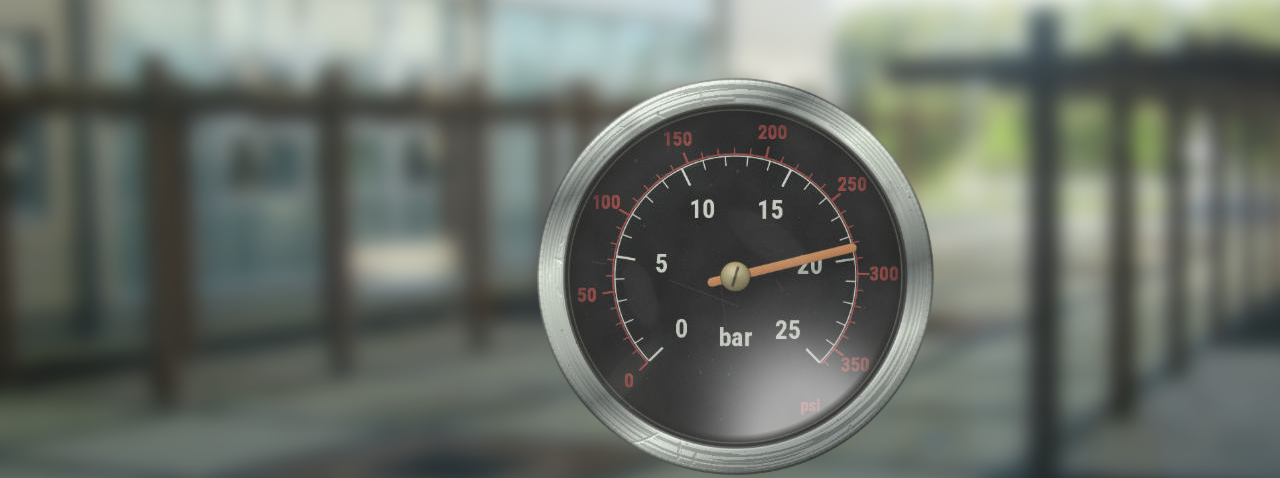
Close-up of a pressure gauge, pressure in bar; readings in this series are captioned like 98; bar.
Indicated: 19.5; bar
